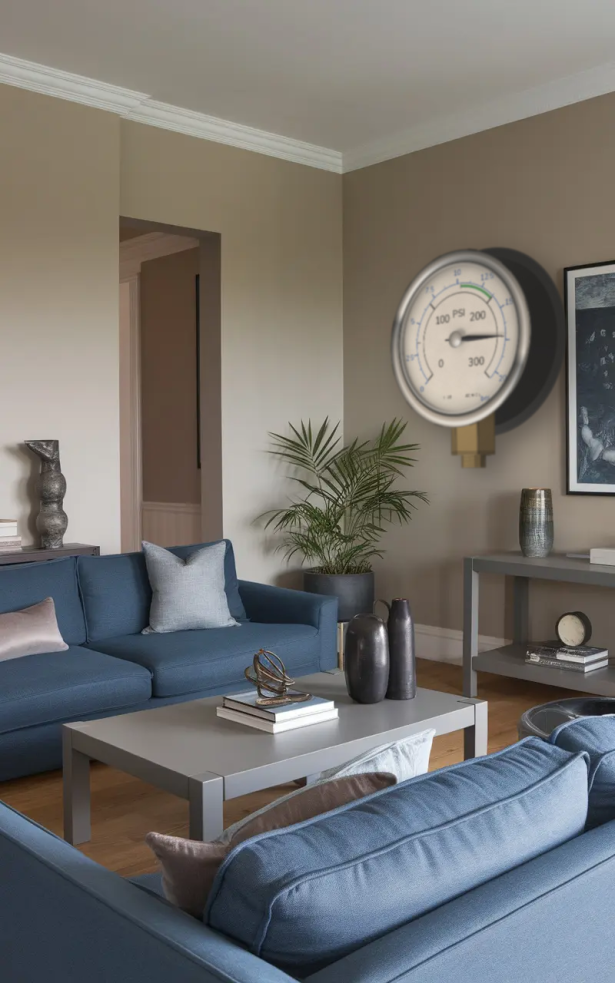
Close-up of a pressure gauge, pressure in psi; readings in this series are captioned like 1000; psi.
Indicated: 250; psi
